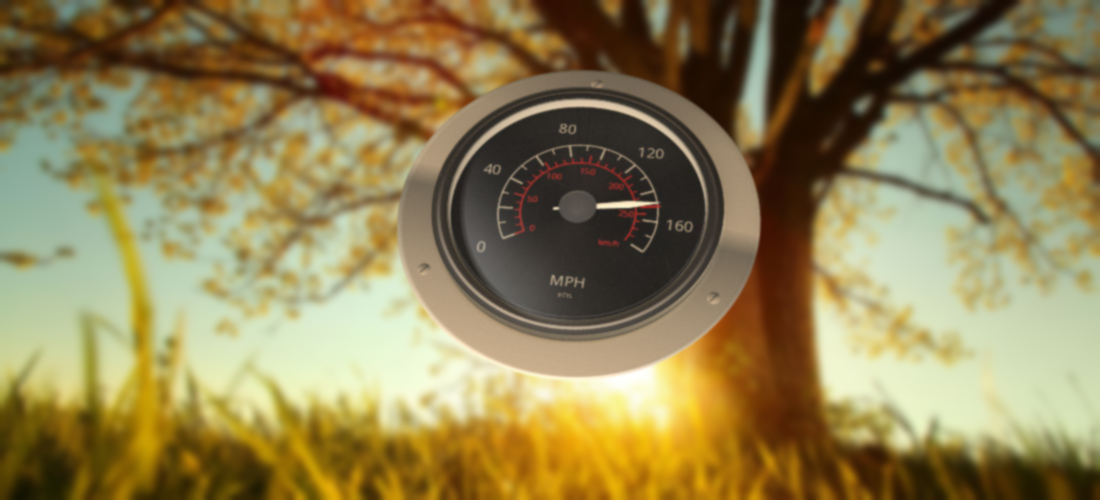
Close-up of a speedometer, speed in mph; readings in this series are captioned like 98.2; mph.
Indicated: 150; mph
